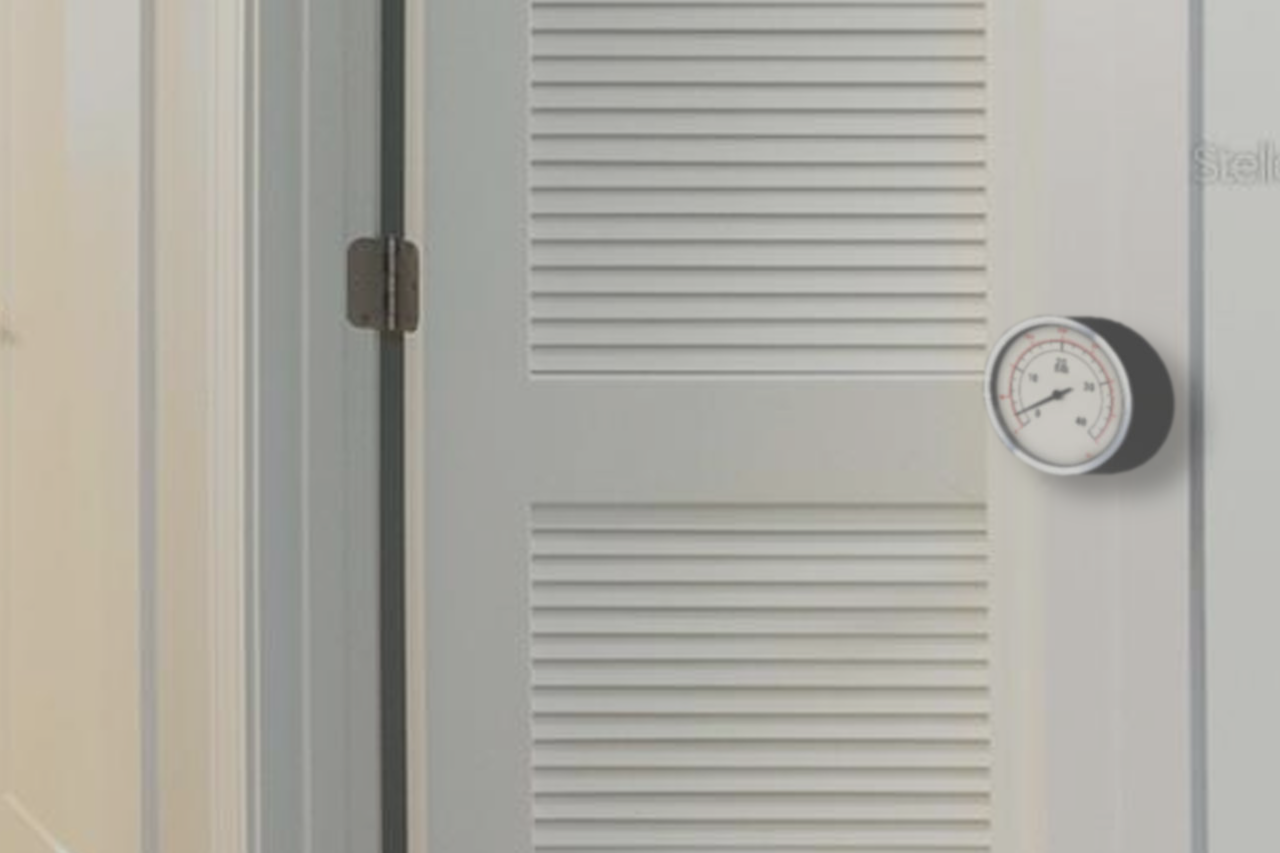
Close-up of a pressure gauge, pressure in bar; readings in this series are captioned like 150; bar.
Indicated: 2; bar
